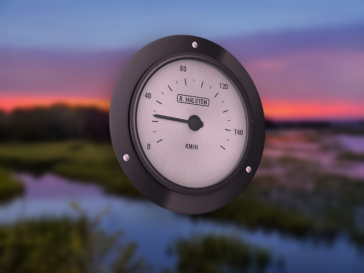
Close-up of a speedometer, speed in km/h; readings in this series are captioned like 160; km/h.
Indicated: 25; km/h
